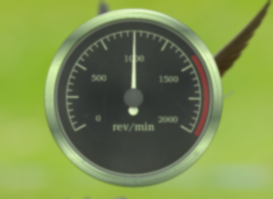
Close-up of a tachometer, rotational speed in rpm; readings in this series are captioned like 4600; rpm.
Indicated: 1000; rpm
